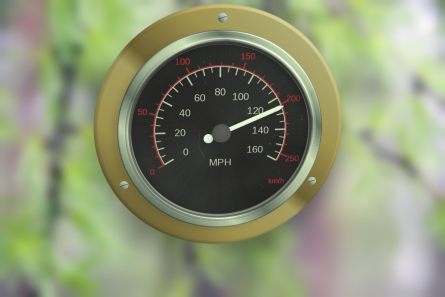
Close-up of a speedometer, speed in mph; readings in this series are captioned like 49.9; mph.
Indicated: 125; mph
